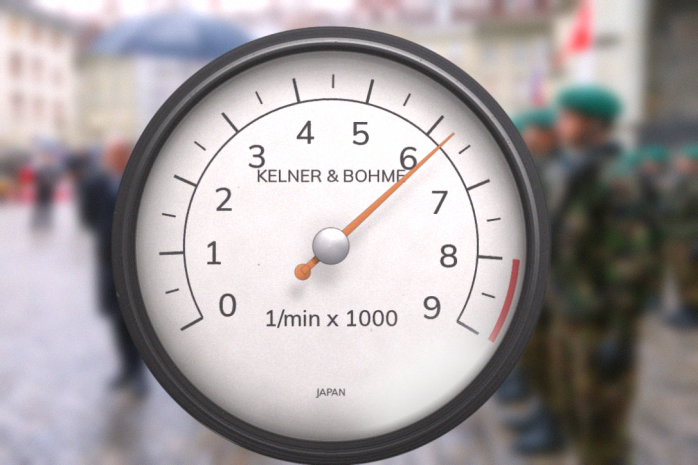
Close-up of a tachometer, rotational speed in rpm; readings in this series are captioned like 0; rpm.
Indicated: 6250; rpm
